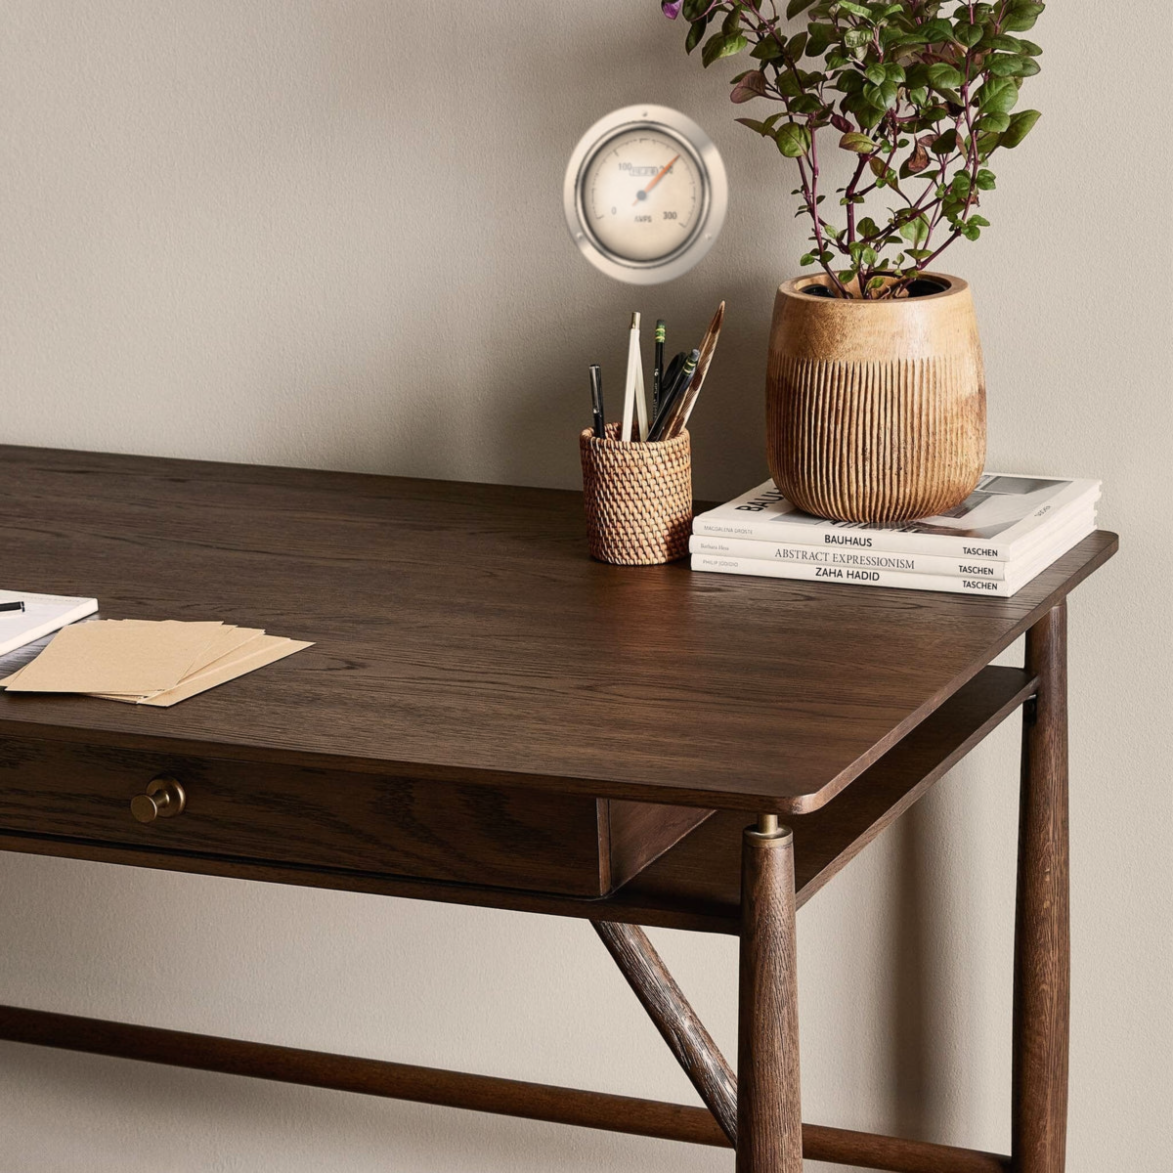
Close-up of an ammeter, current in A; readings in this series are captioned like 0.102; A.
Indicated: 200; A
